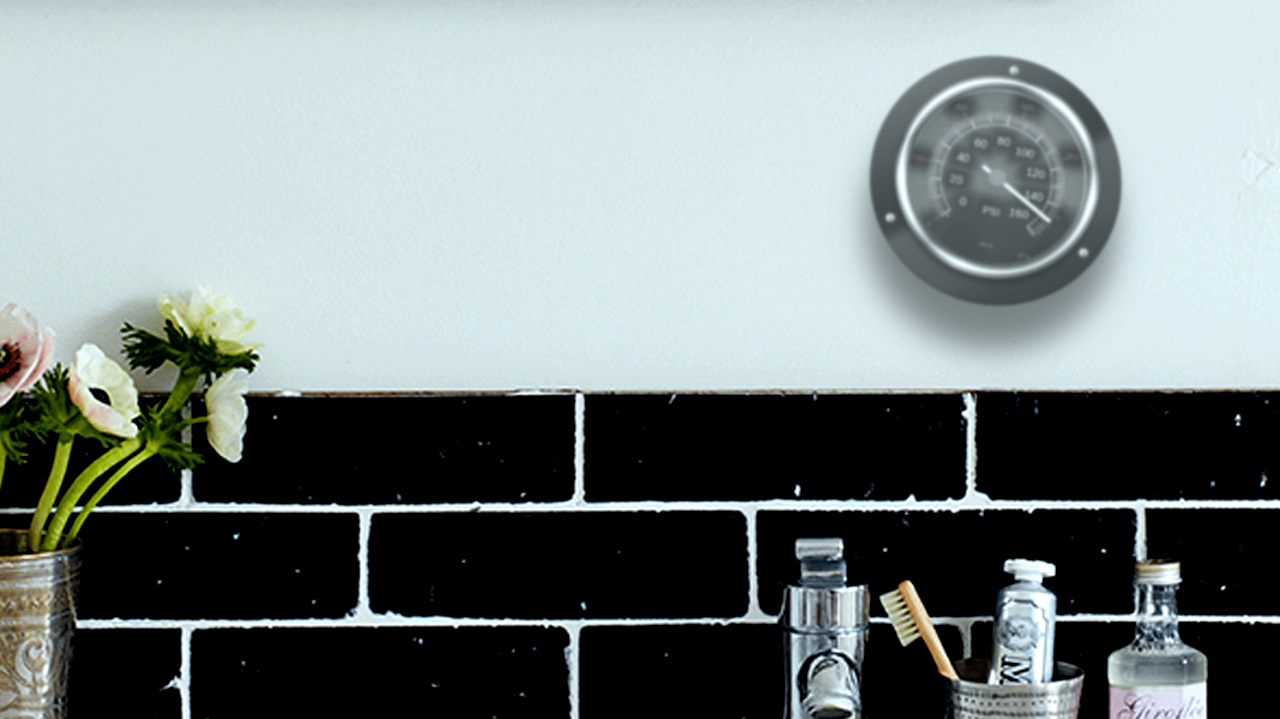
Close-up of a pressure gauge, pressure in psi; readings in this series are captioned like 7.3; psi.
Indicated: 150; psi
